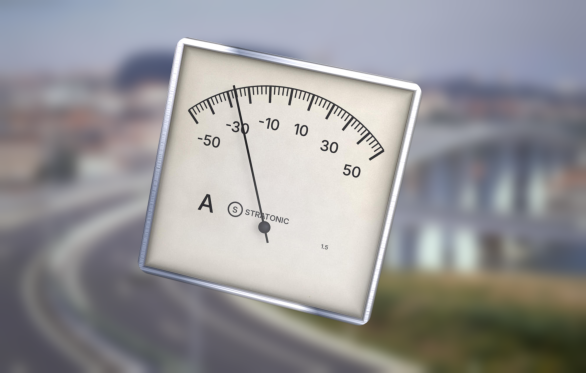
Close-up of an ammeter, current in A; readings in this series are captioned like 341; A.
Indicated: -26; A
